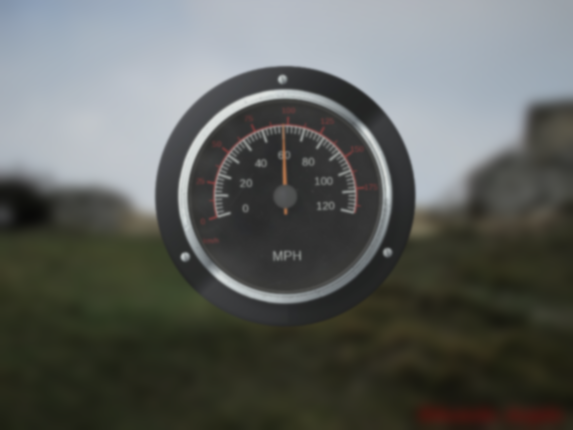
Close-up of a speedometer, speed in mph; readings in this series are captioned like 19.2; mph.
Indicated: 60; mph
